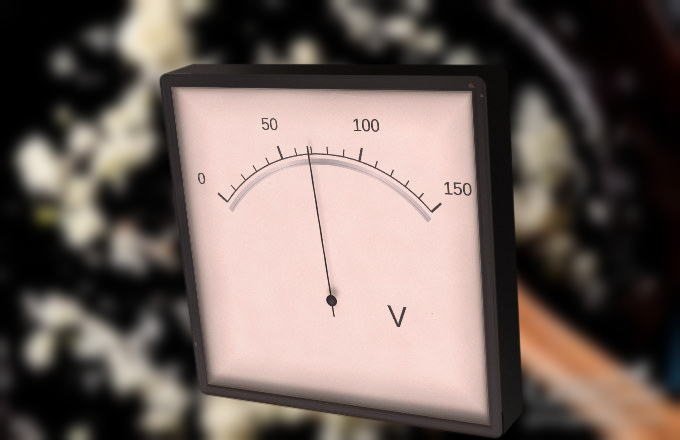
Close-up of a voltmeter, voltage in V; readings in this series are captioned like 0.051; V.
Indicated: 70; V
